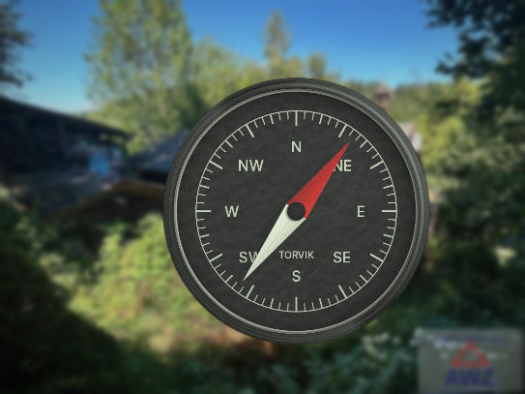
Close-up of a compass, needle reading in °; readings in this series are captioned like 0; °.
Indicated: 37.5; °
